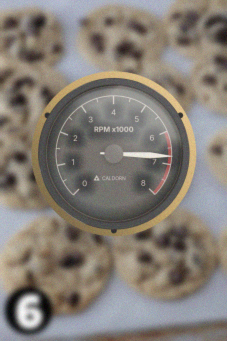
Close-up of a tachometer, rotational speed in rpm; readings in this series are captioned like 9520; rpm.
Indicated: 6750; rpm
